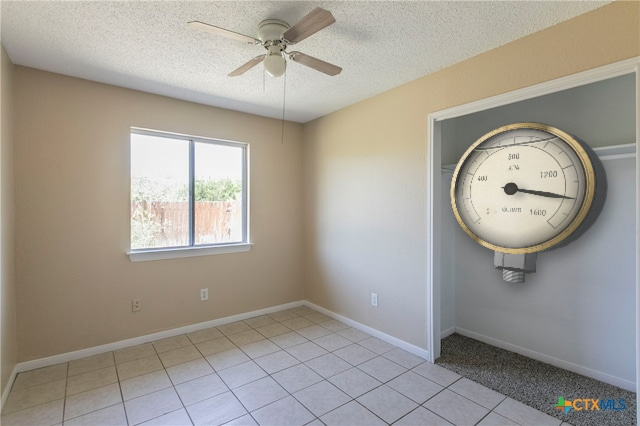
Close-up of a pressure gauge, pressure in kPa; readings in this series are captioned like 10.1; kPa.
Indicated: 1400; kPa
